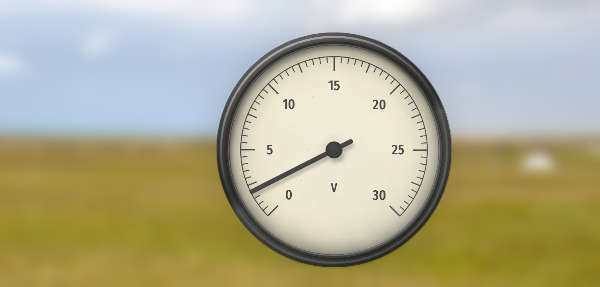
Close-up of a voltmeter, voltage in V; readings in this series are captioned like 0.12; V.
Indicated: 2; V
